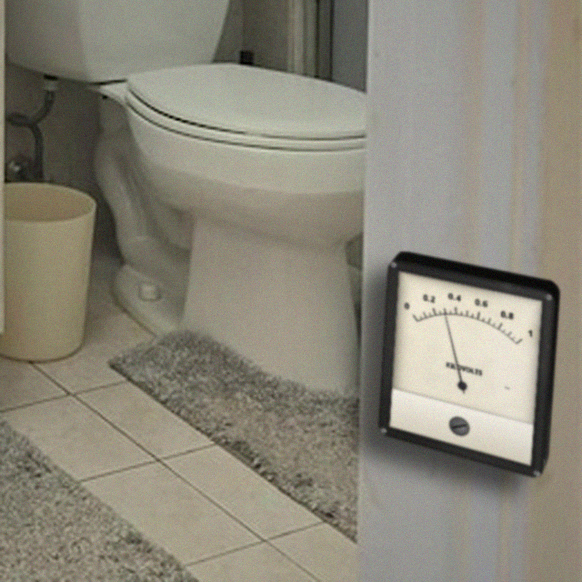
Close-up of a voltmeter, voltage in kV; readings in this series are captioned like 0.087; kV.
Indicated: 0.3; kV
